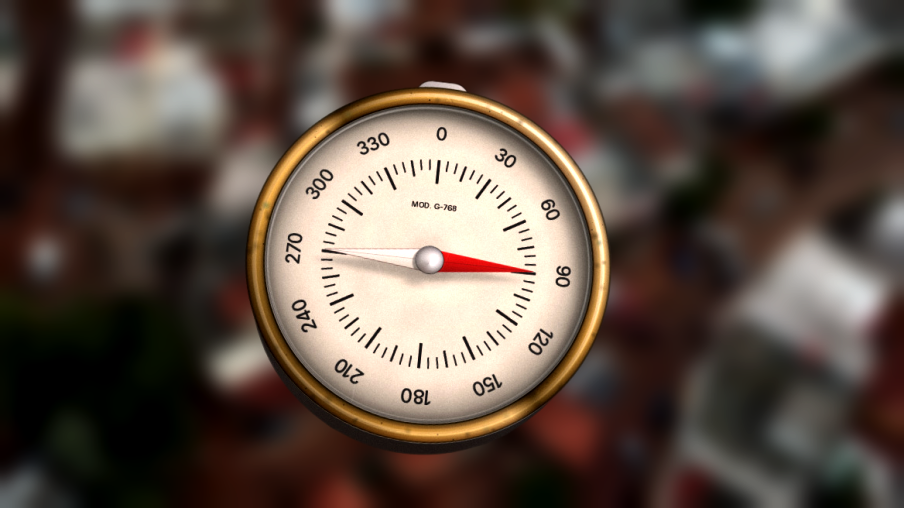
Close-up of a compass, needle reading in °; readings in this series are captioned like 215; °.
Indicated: 90; °
